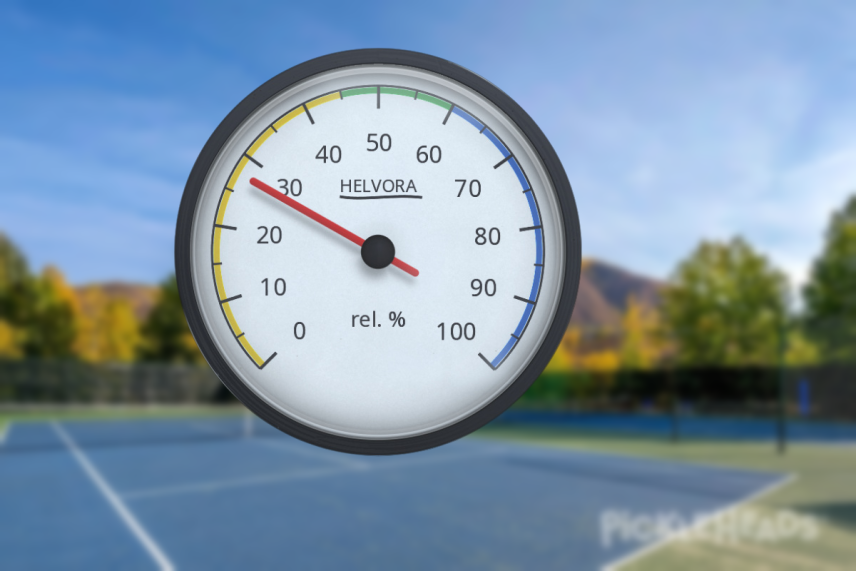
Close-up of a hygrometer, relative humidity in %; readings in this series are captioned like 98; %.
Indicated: 27.5; %
